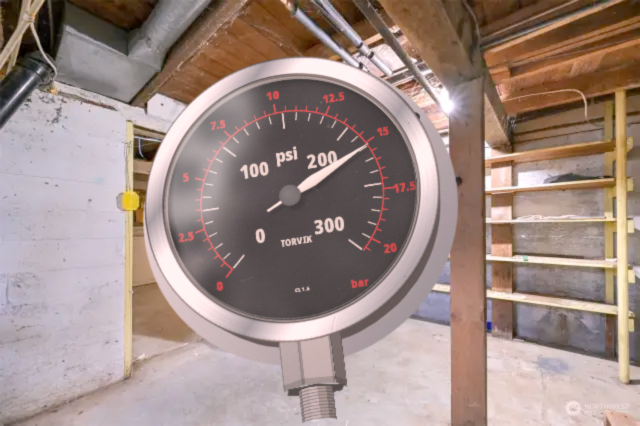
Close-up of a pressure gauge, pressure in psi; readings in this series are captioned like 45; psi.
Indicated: 220; psi
